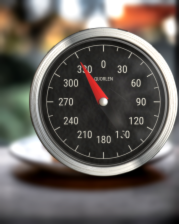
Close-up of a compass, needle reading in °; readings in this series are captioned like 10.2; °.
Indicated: 330; °
